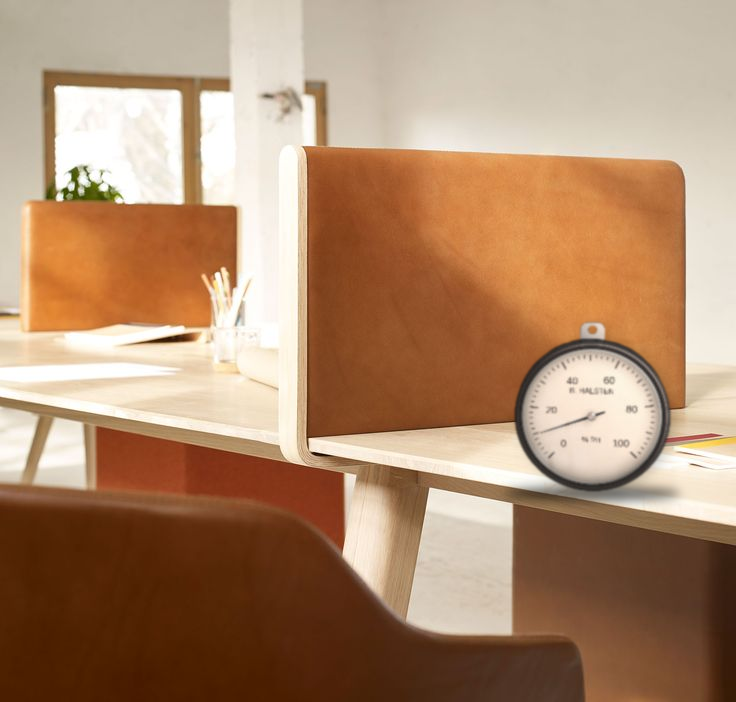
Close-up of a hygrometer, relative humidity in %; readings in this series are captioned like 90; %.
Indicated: 10; %
